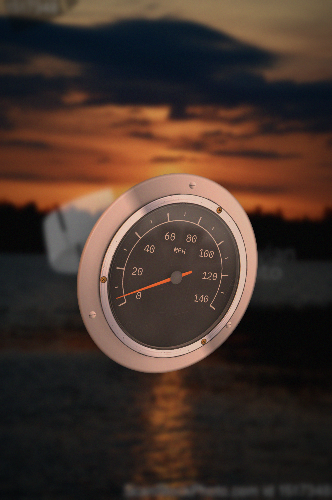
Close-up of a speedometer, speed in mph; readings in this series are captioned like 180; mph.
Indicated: 5; mph
